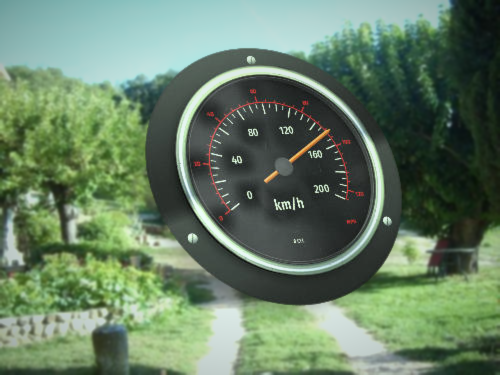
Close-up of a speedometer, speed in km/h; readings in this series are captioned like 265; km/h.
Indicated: 150; km/h
